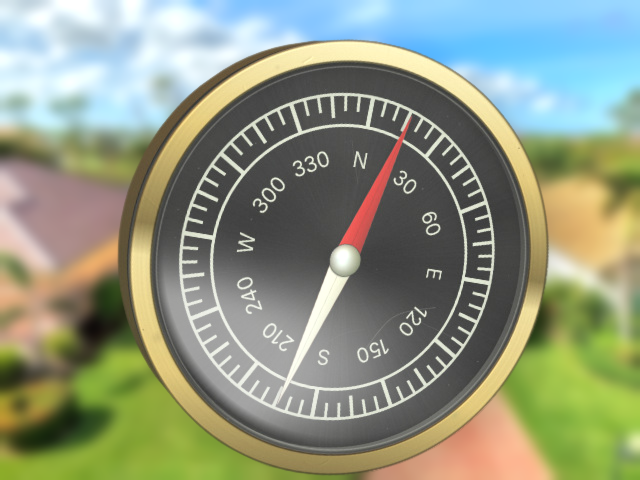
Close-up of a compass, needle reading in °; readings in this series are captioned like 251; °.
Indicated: 15; °
